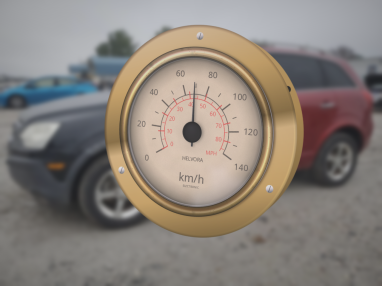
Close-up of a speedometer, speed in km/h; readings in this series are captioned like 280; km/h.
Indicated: 70; km/h
